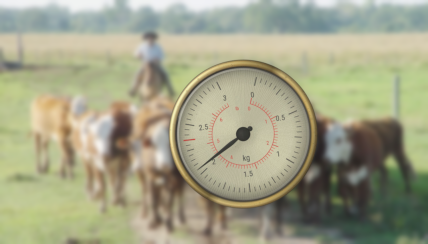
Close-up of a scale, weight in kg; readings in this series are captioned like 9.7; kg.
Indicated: 2.05; kg
